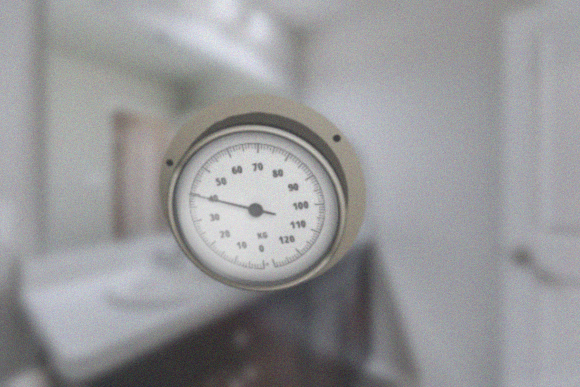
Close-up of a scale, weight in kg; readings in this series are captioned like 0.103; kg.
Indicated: 40; kg
